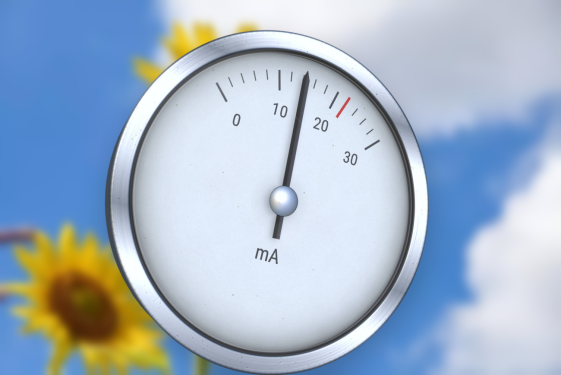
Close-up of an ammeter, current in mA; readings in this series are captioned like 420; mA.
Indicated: 14; mA
